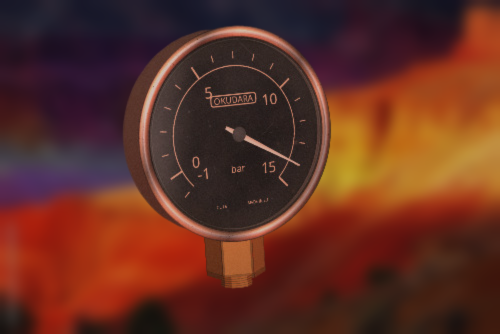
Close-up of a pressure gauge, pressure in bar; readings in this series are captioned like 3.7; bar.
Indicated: 14; bar
